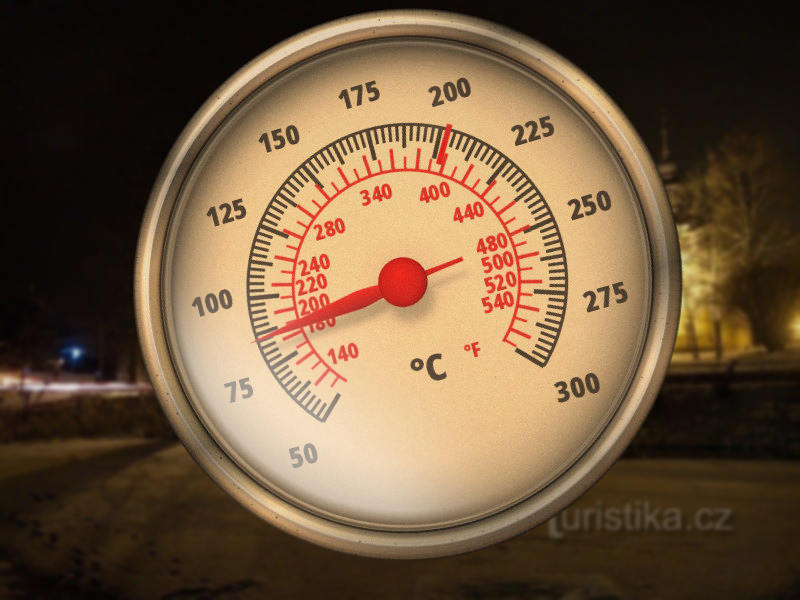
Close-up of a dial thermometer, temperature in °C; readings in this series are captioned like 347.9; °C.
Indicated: 85; °C
